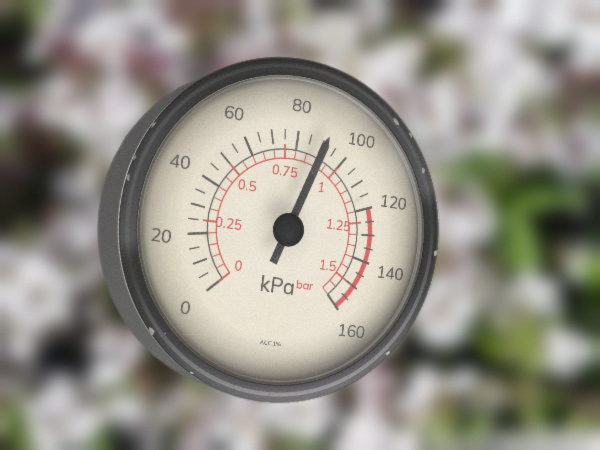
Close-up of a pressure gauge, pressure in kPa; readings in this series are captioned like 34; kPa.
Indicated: 90; kPa
